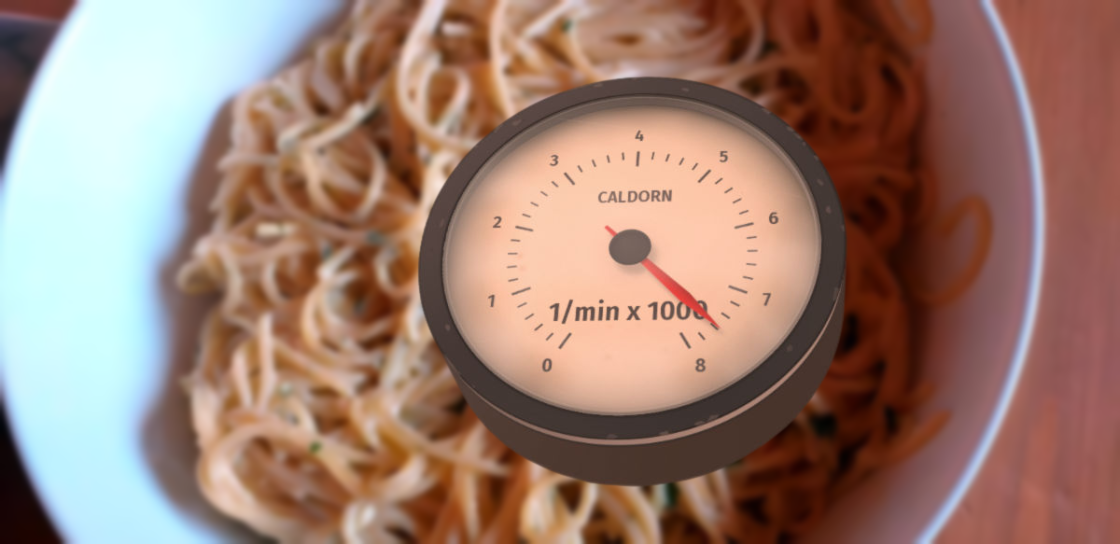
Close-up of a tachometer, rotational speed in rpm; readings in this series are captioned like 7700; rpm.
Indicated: 7600; rpm
